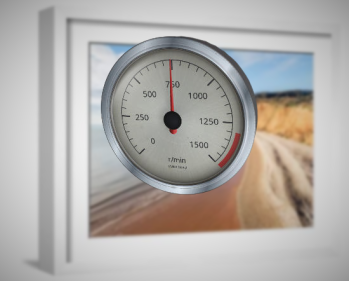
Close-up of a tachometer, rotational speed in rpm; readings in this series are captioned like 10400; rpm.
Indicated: 750; rpm
